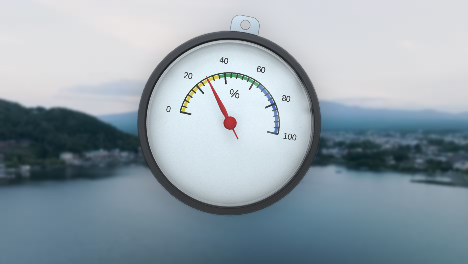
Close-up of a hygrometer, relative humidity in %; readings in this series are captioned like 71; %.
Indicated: 28; %
